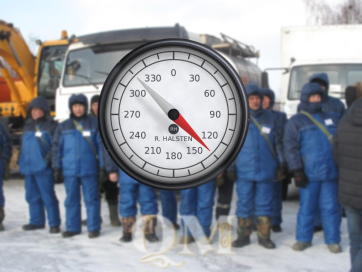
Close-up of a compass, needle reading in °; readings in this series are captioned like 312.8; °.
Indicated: 135; °
